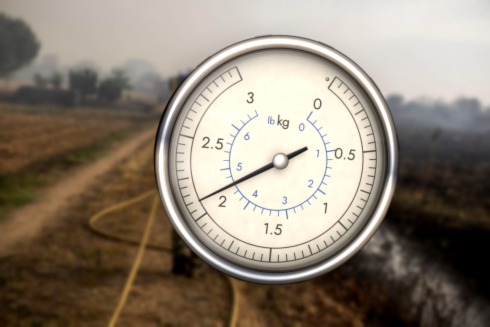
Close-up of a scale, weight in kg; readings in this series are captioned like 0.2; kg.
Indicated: 2.1; kg
